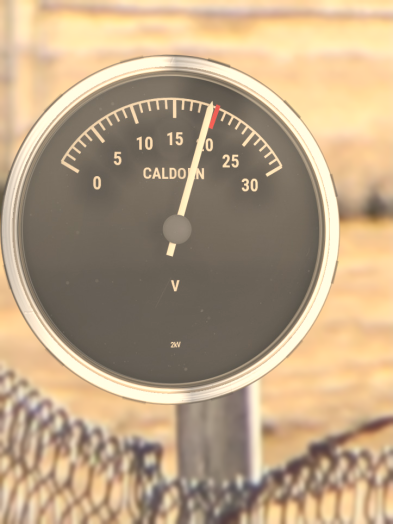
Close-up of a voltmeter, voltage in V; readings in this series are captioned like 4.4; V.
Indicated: 19; V
